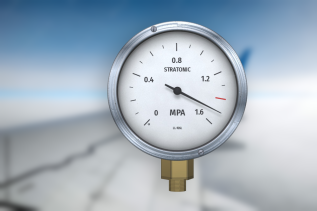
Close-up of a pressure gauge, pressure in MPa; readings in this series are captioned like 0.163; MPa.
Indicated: 1.5; MPa
